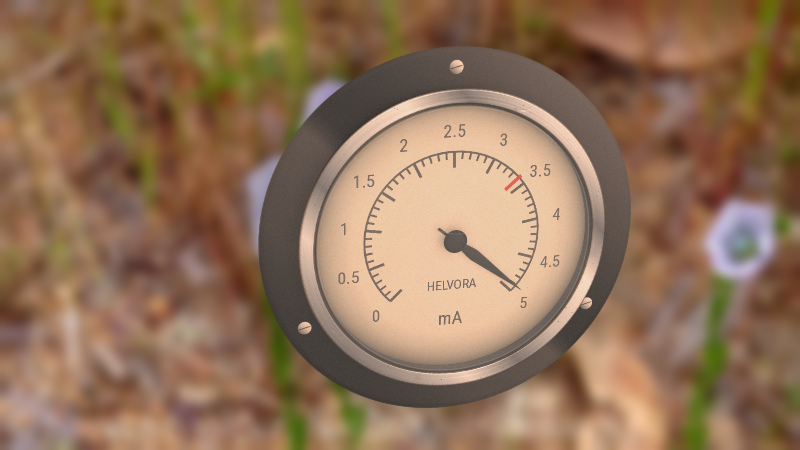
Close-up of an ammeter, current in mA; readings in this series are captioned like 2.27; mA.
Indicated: 4.9; mA
